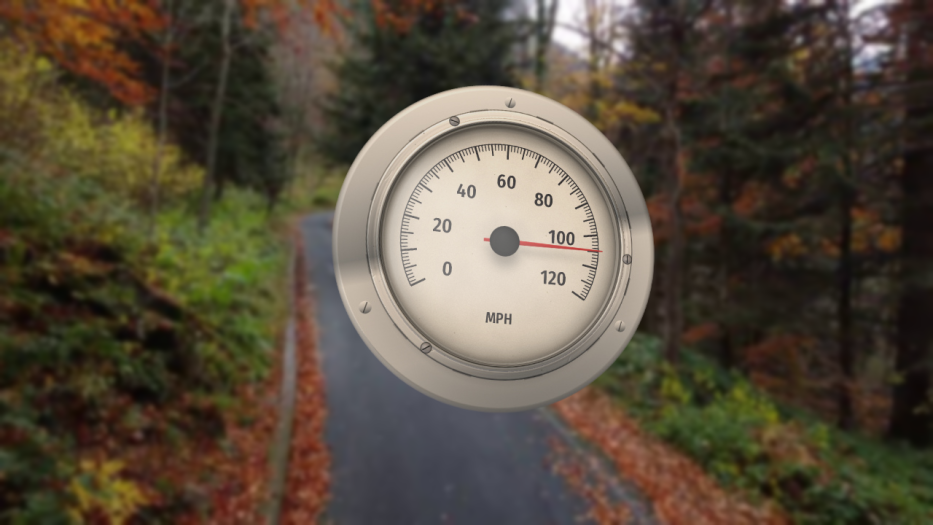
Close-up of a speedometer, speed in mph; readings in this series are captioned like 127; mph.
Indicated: 105; mph
